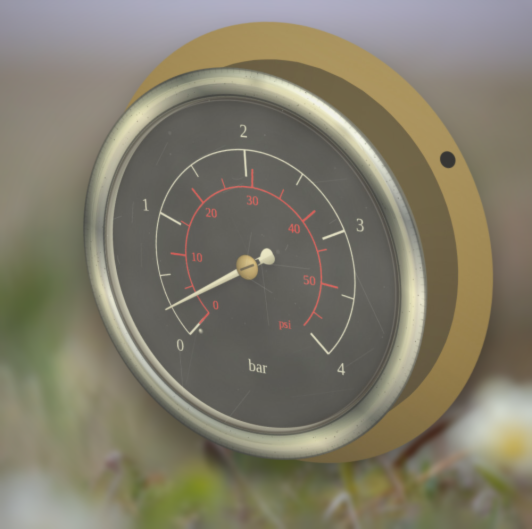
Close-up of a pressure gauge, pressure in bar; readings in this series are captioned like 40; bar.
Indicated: 0.25; bar
